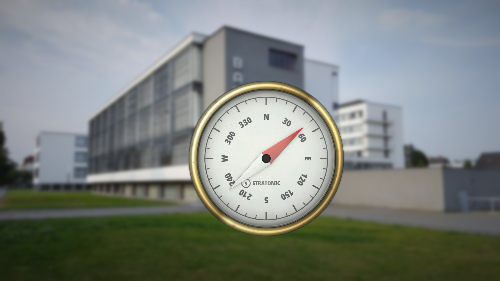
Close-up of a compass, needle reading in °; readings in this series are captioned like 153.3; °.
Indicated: 50; °
